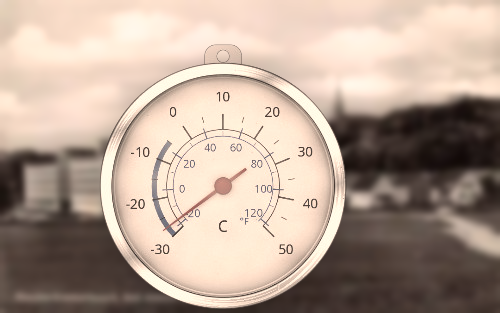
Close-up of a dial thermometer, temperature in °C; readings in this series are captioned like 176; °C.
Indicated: -27.5; °C
